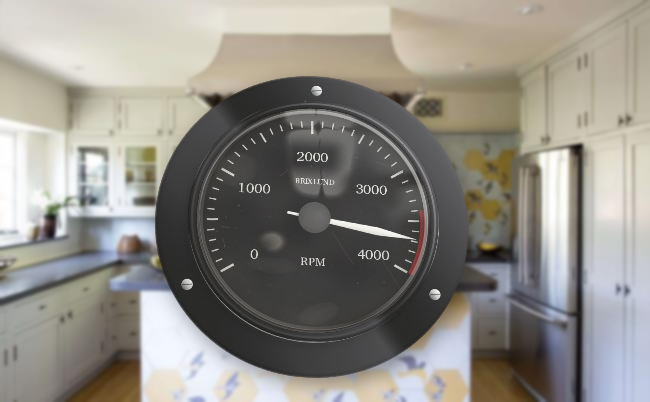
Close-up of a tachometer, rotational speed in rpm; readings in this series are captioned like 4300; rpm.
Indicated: 3700; rpm
